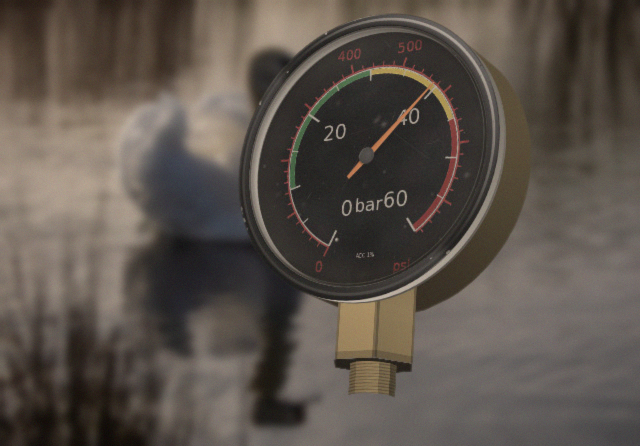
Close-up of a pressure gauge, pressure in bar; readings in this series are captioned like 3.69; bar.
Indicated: 40; bar
